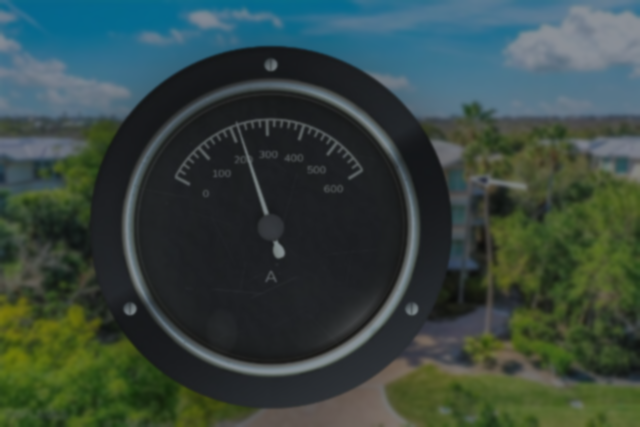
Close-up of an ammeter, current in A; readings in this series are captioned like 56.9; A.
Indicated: 220; A
